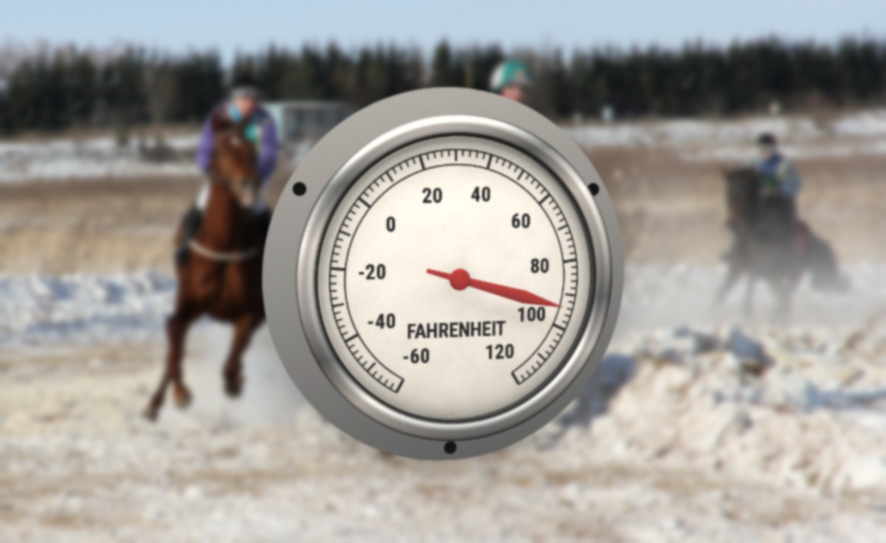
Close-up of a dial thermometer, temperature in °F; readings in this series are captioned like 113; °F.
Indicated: 94; °F
